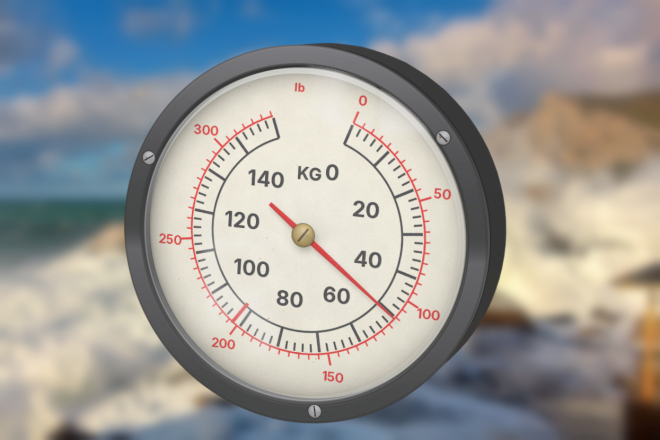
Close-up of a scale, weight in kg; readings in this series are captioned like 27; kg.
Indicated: 50; kg
